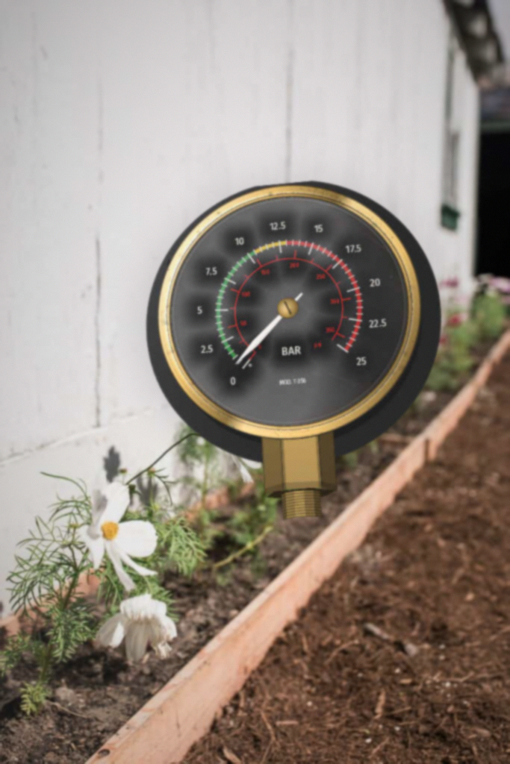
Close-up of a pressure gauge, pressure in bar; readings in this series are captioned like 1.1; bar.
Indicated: 0.5; bar
